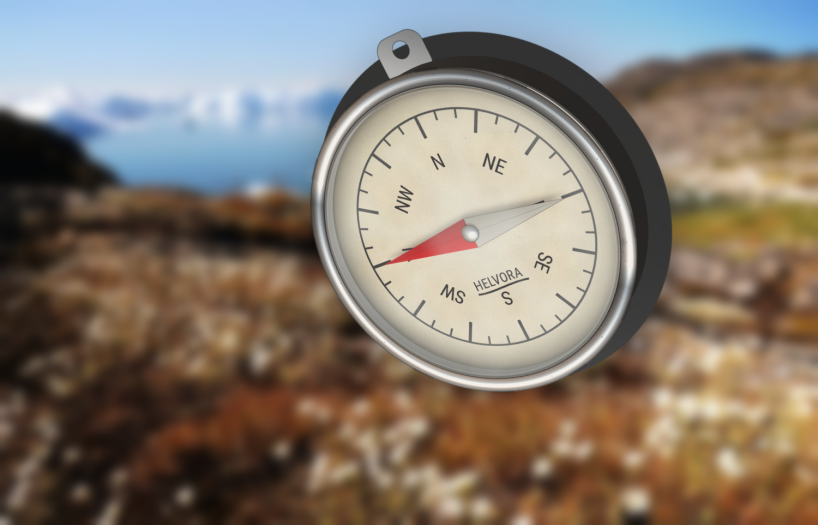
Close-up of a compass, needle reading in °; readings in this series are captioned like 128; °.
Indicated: 270; °
